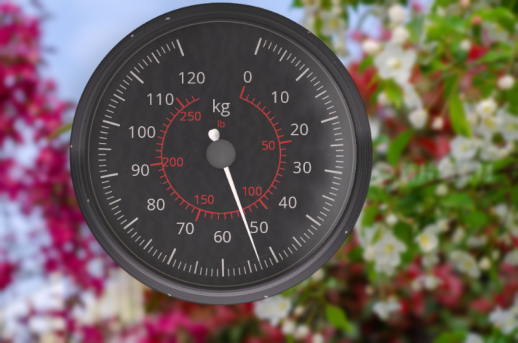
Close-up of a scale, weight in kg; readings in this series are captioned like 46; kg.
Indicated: 53; kg
